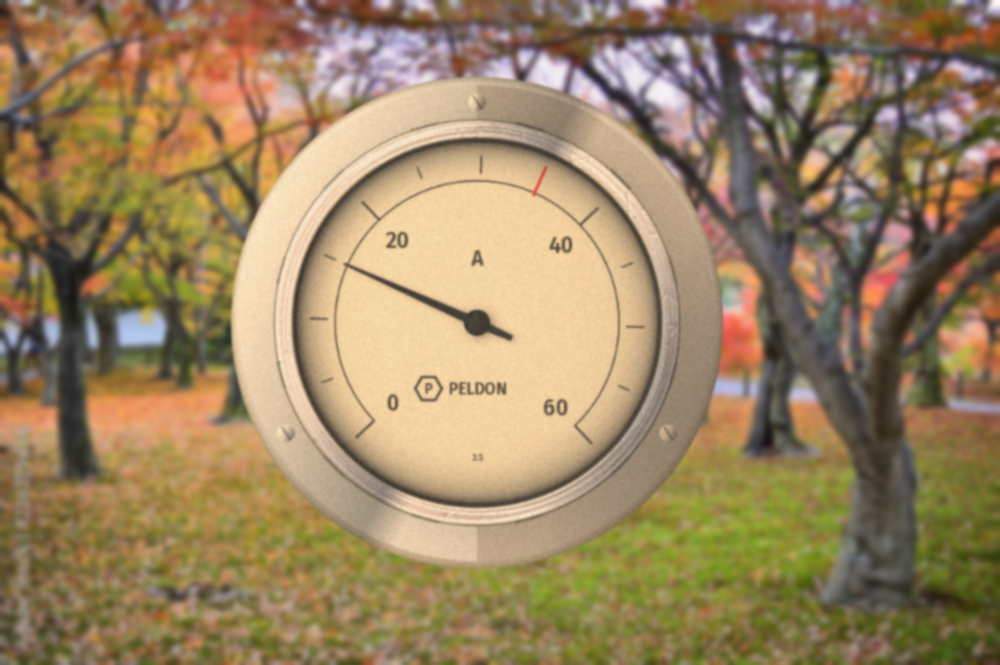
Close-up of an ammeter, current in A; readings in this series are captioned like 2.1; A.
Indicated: 15; A
